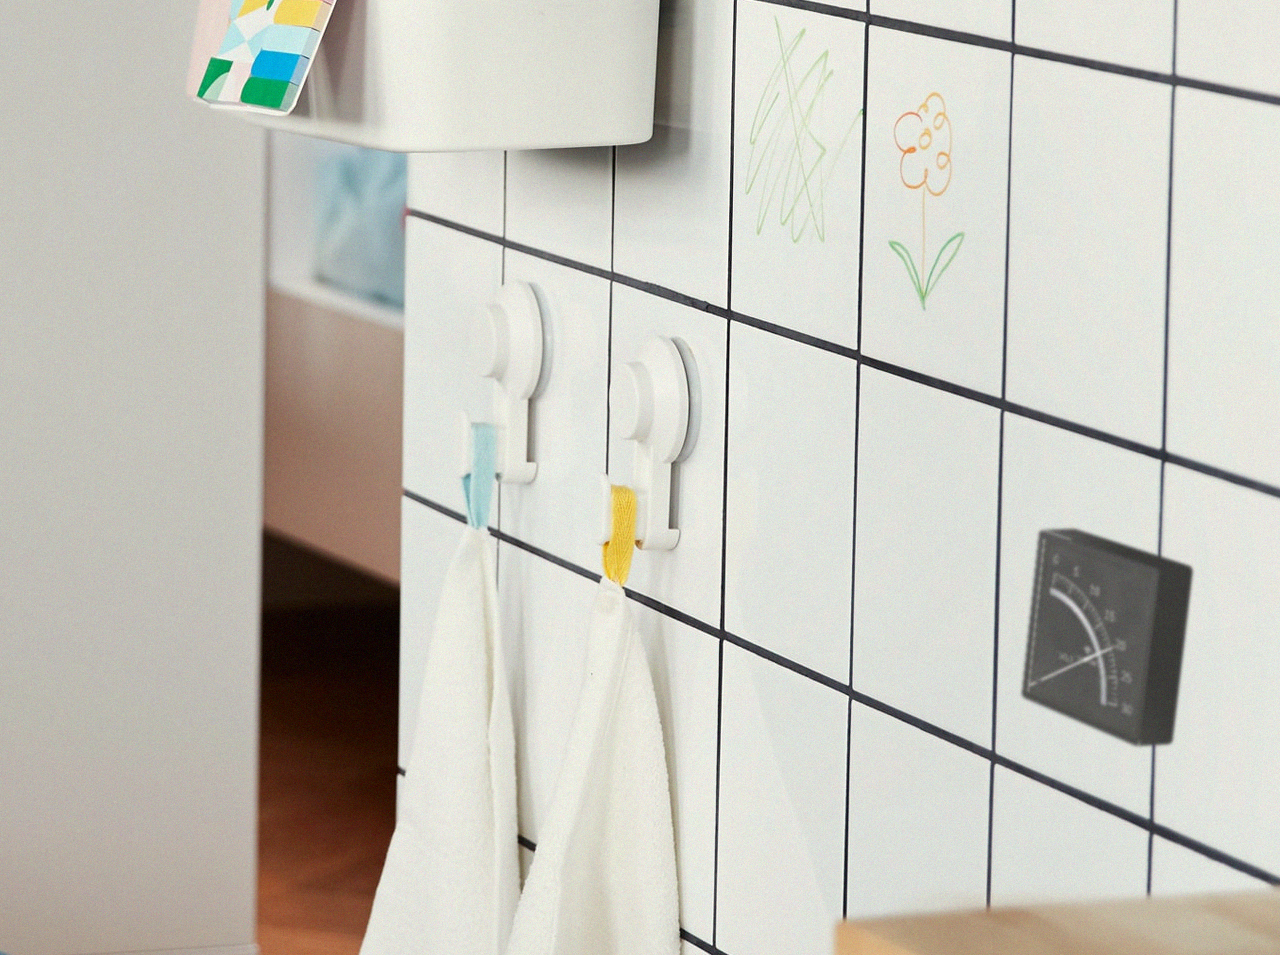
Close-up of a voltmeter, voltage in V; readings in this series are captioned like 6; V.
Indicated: 20; V
